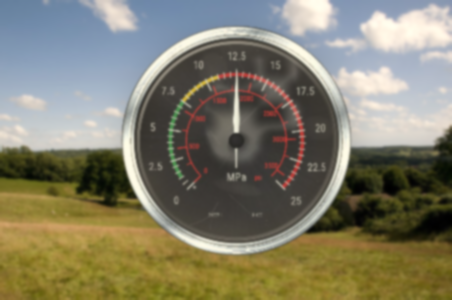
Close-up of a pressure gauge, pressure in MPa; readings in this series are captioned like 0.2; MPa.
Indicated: 12.5; MPa
